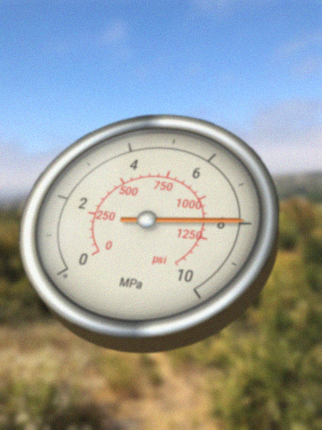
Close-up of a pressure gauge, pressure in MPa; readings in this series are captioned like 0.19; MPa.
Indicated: 8; MPa
